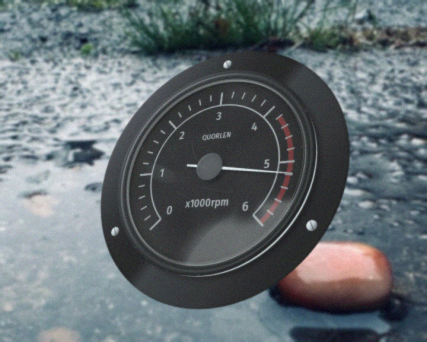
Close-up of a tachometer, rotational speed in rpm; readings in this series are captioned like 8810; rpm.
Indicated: 5200; rpm
